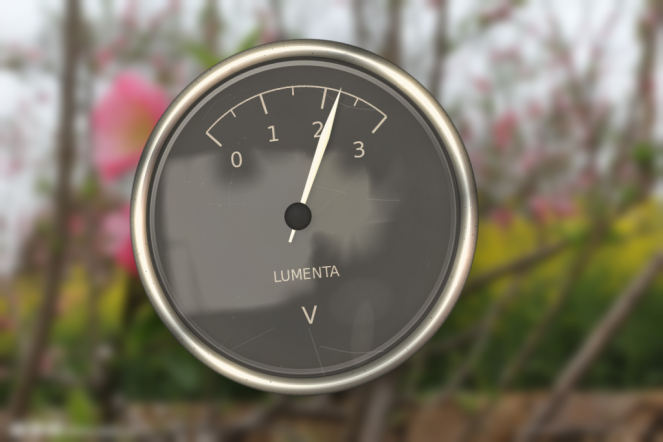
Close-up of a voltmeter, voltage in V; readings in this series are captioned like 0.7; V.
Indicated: 2.25; V
